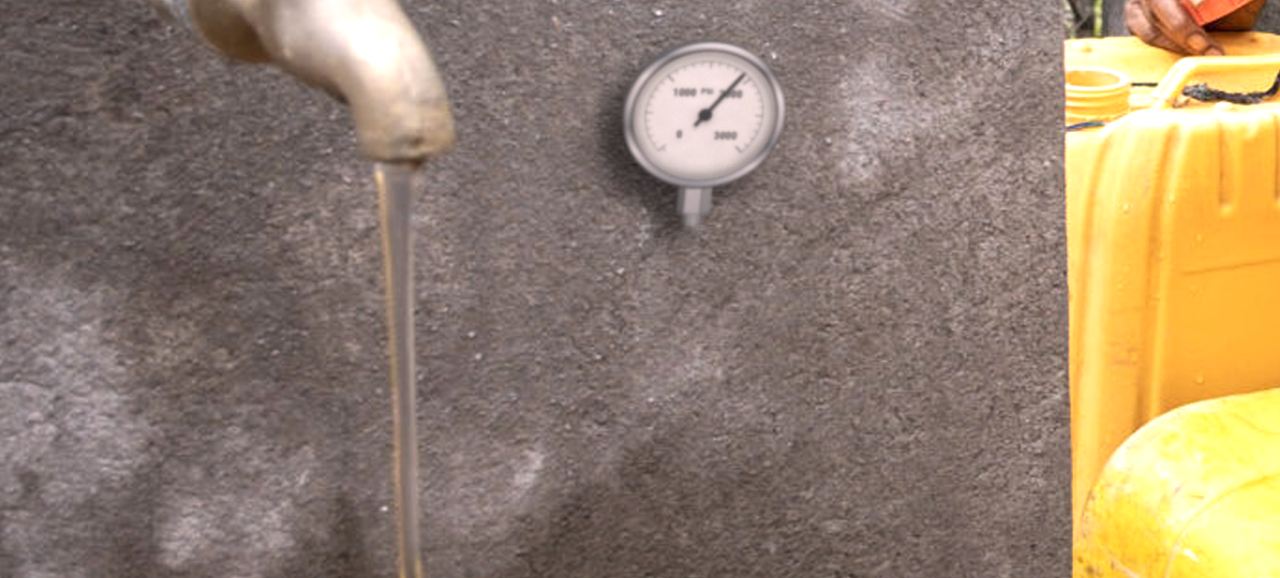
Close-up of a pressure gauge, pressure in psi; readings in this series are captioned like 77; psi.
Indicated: 1900; psi
